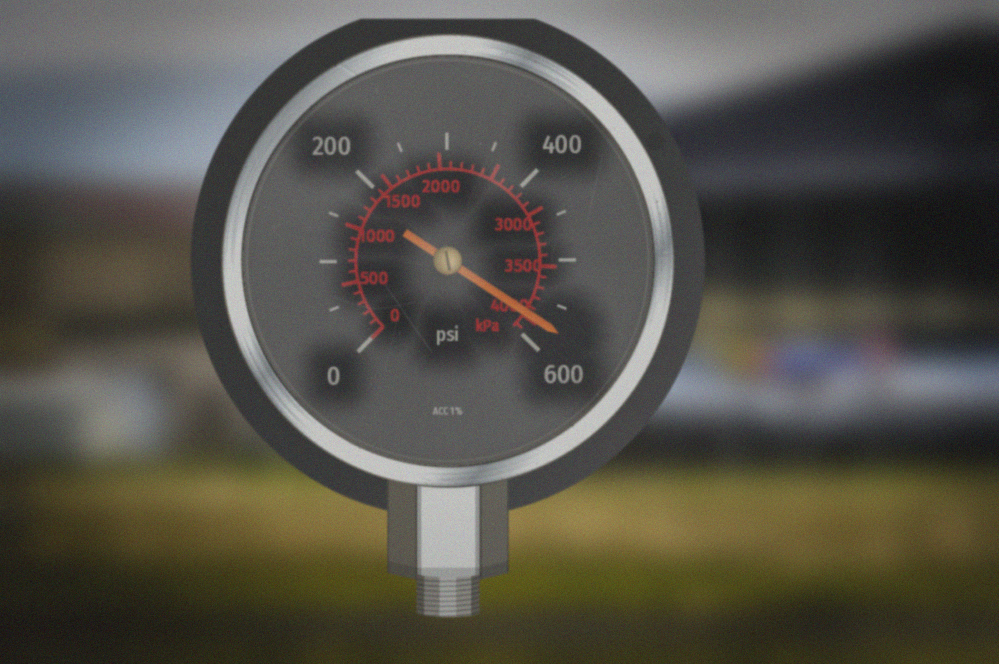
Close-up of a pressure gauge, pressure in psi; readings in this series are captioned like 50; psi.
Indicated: 575; psi
